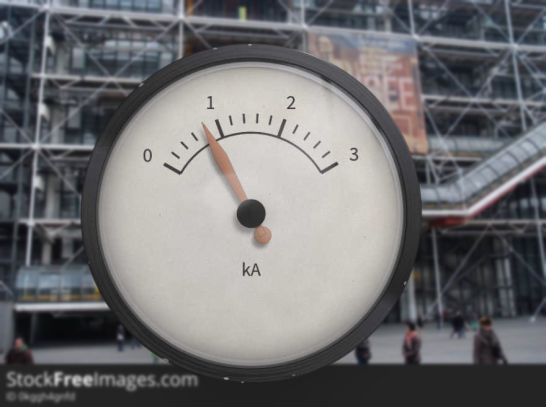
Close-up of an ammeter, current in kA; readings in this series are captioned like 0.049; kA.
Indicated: 0.8; kA
